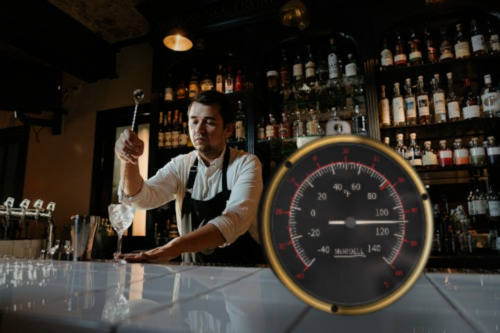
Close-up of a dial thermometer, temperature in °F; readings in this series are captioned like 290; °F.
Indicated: 110; °F
